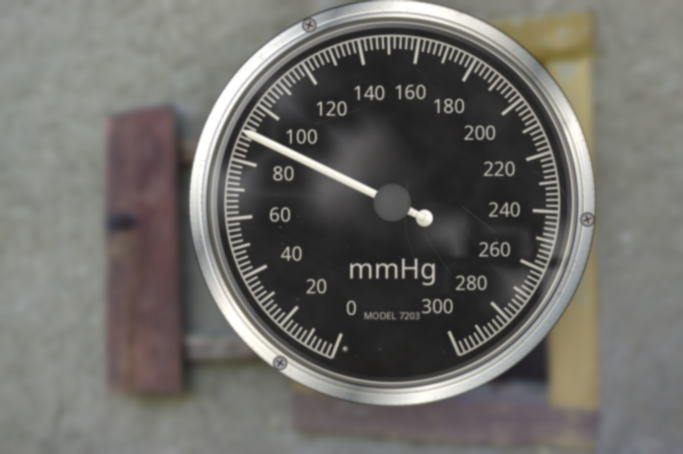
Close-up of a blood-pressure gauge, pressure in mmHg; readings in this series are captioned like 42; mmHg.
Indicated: 90; mmHg
